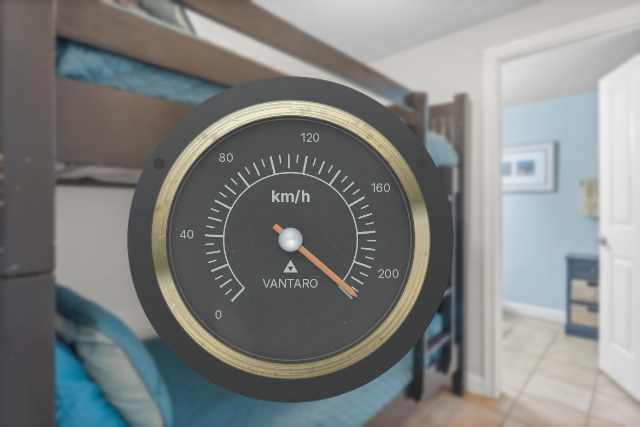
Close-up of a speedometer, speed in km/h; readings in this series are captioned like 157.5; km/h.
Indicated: 217.5; km/h
